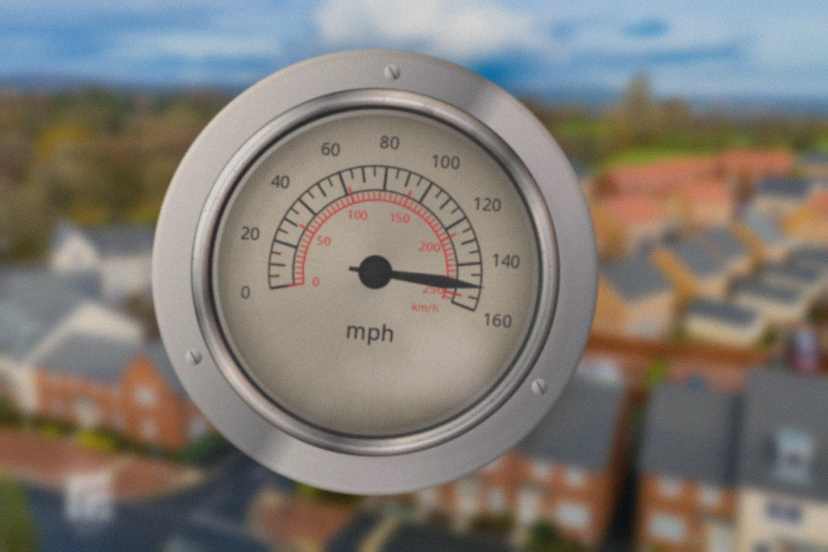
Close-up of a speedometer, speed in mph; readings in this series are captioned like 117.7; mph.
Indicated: 150; mph
